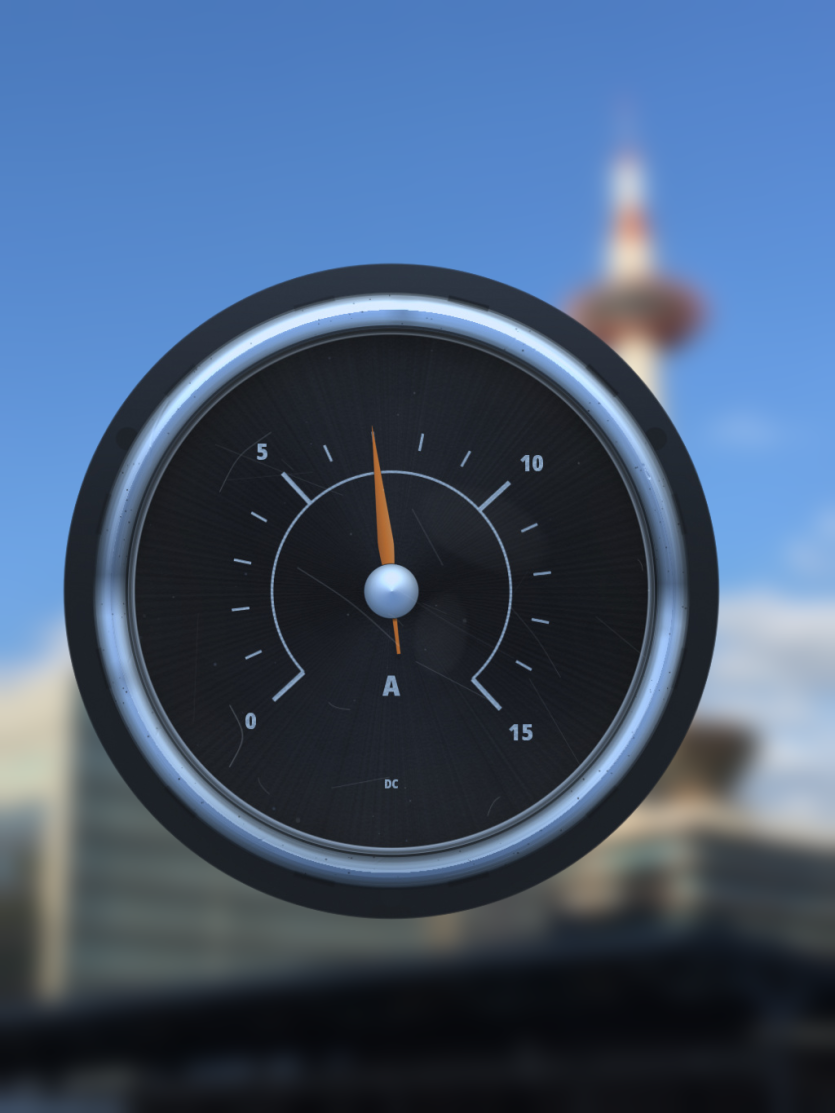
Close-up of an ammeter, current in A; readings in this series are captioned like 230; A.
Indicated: 7; A
